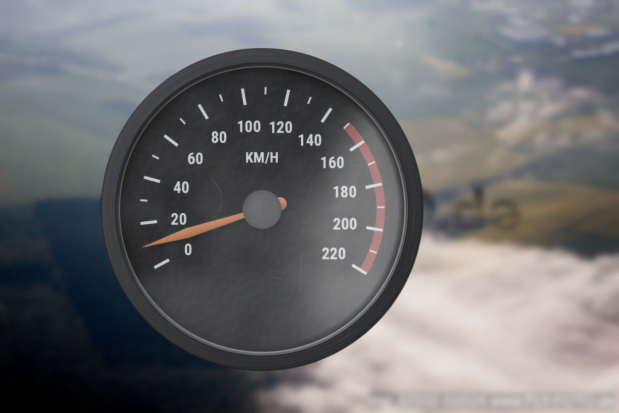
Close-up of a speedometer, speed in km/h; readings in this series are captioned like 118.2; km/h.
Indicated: 10; km/h
